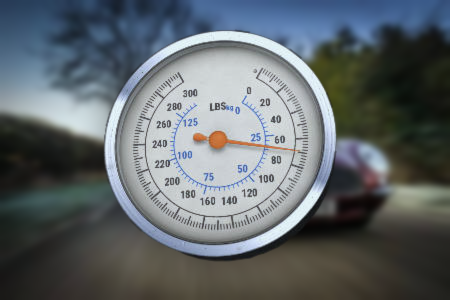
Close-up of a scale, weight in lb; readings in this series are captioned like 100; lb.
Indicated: 70; lb
